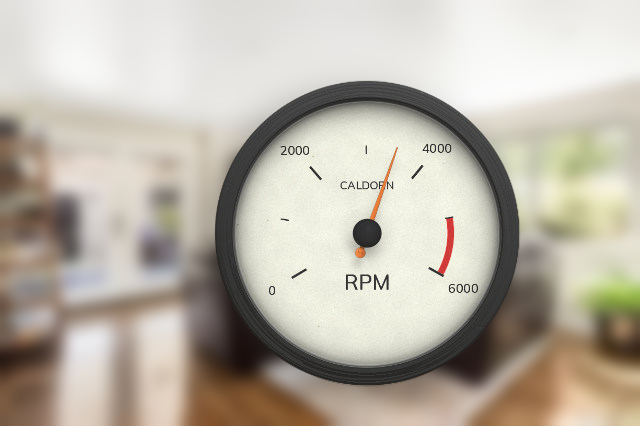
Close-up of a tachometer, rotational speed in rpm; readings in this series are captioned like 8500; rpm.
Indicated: 3500; rpm
